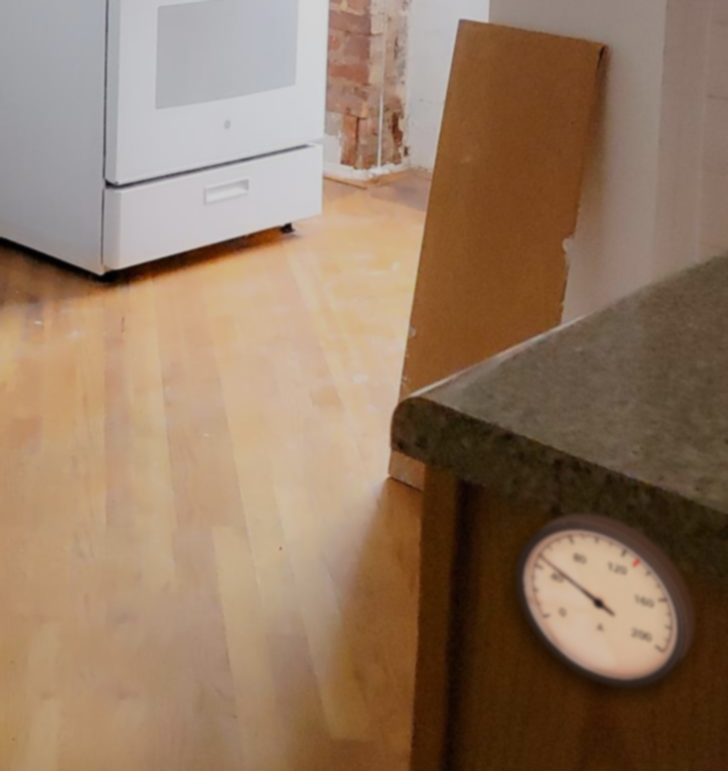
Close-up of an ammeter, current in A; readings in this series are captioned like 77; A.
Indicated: 50; A
